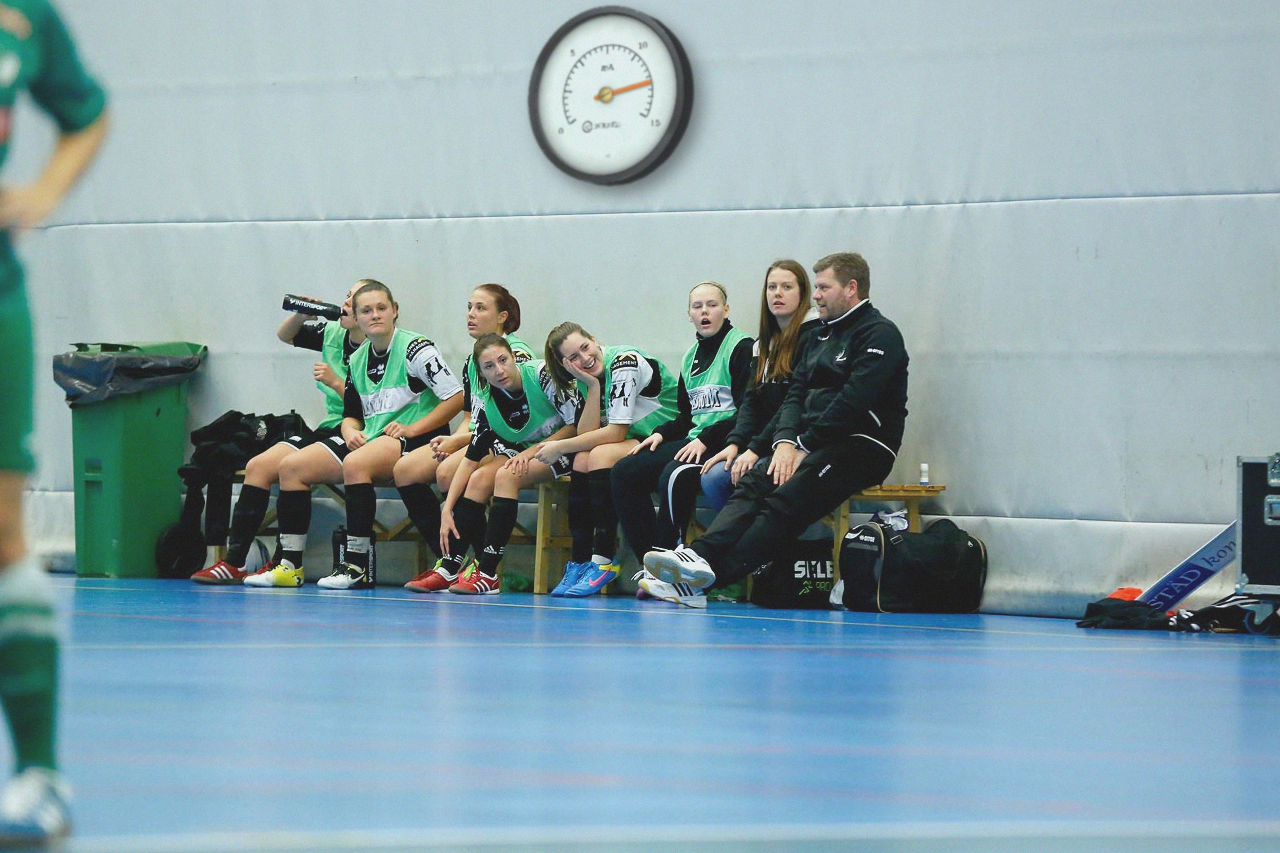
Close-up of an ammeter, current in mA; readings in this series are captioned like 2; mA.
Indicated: 12.5; mA
